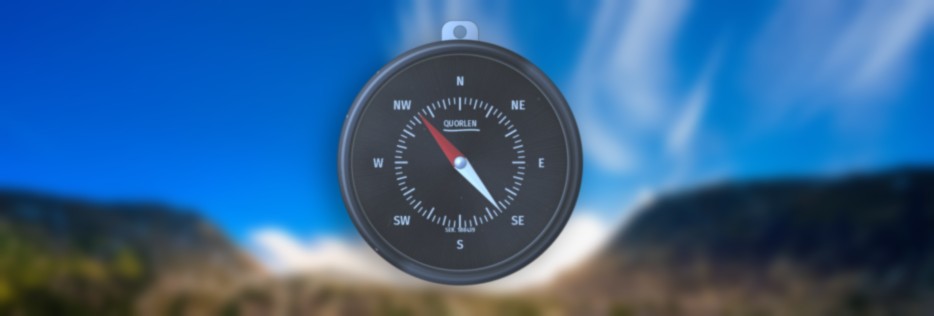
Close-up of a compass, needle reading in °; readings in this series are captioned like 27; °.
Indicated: 320; °
